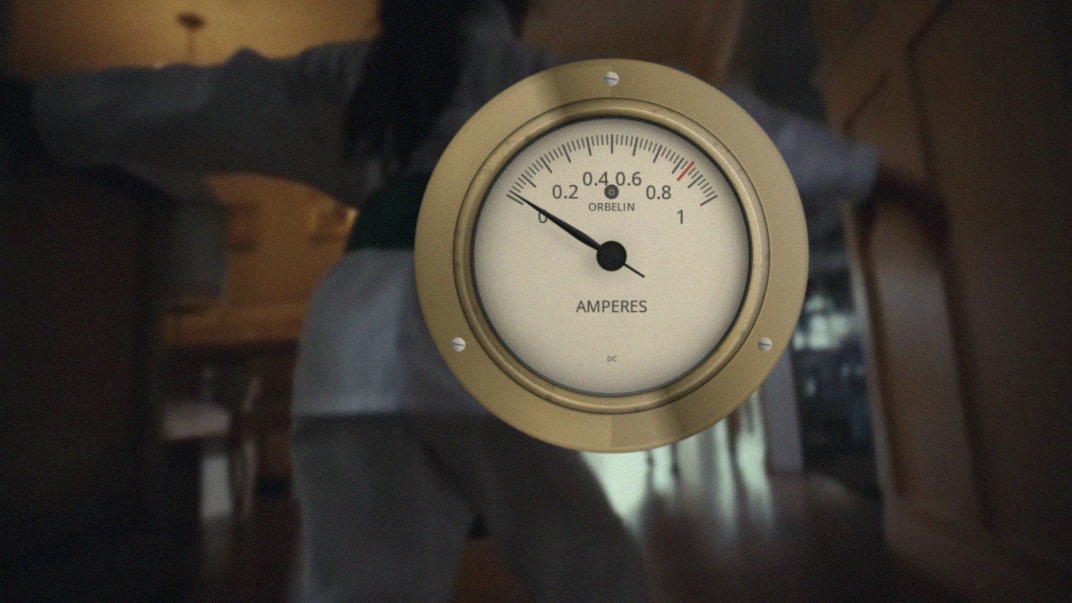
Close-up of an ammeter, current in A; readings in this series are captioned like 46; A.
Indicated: 0.02; A
